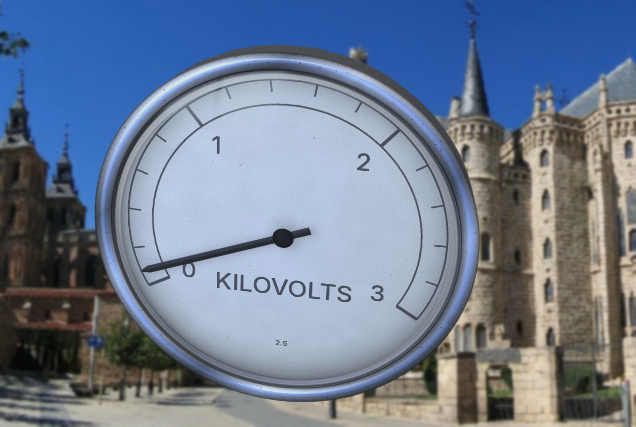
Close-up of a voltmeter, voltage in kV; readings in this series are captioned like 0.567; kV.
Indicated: 0.1; kV
